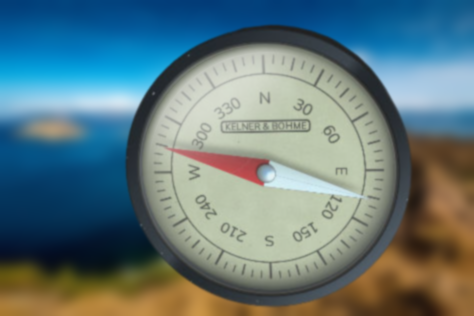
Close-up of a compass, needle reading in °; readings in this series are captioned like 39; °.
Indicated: 285; °
